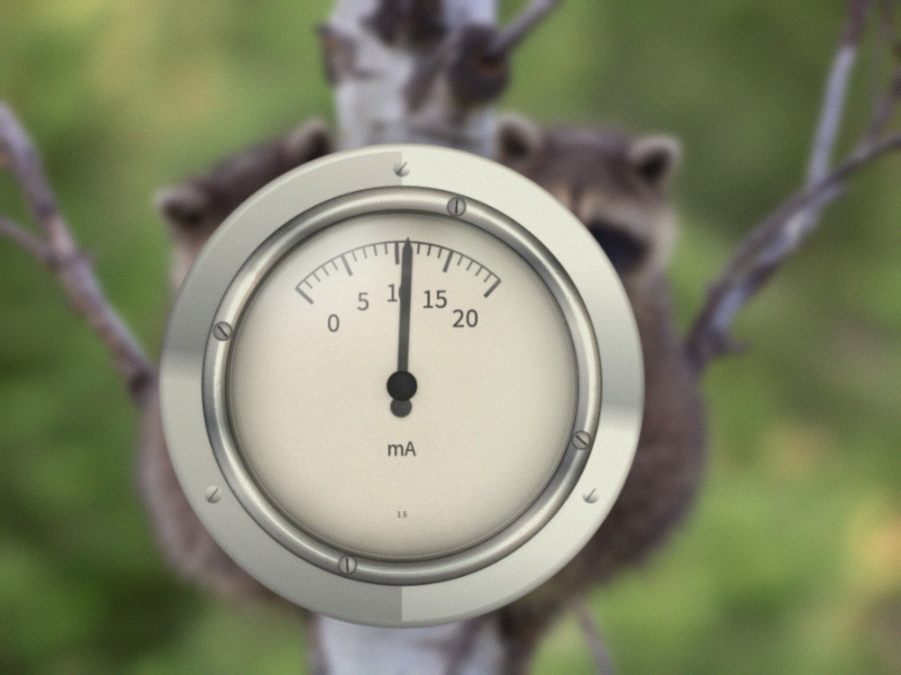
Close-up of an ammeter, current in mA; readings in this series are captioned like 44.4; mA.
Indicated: 11; mA
